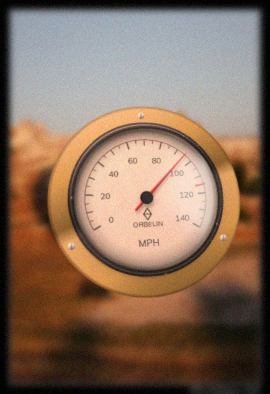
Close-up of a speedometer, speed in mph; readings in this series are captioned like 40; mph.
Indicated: 95; mph
